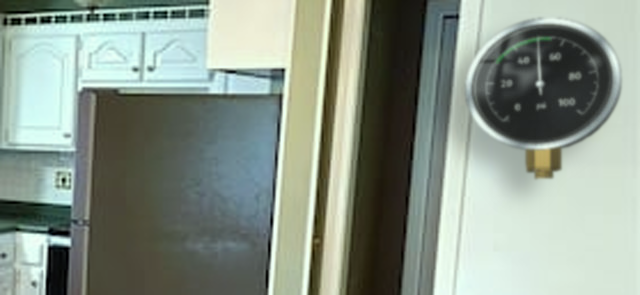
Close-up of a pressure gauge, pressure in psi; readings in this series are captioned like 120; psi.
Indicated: 50; psi
